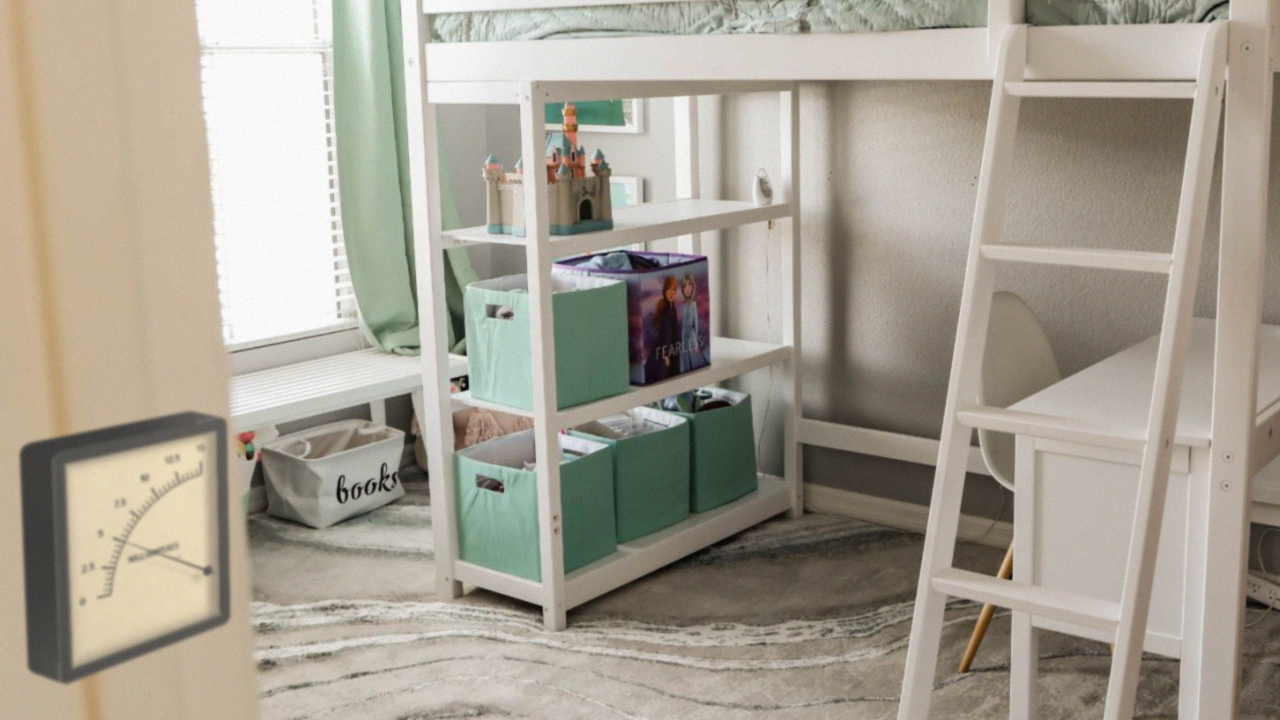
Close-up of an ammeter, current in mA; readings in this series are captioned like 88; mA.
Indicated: 5; mA
